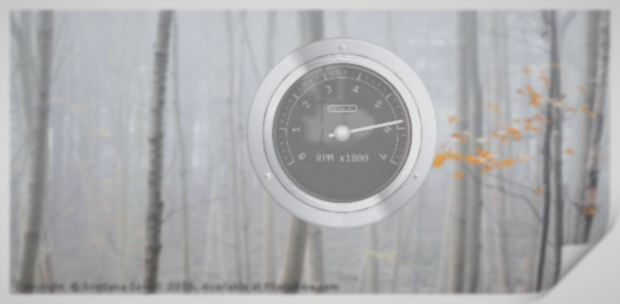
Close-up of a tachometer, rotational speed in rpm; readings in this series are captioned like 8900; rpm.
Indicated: 5800; rpm
